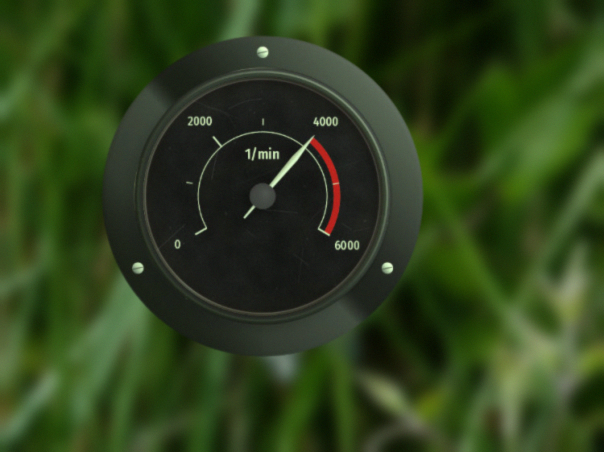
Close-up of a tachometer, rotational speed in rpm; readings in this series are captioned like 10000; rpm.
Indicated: 4000; rpm
